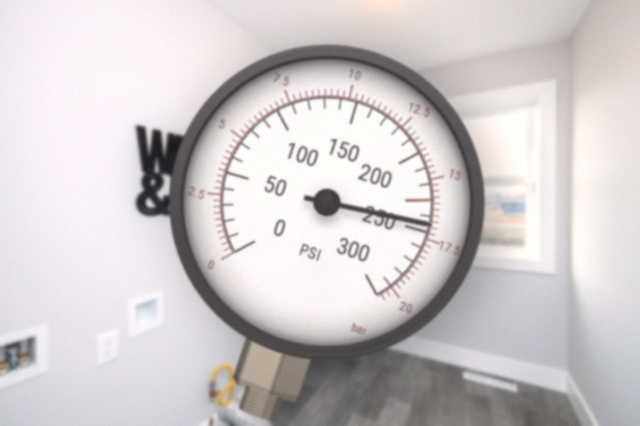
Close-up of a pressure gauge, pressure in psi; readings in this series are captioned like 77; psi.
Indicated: 245; psi
